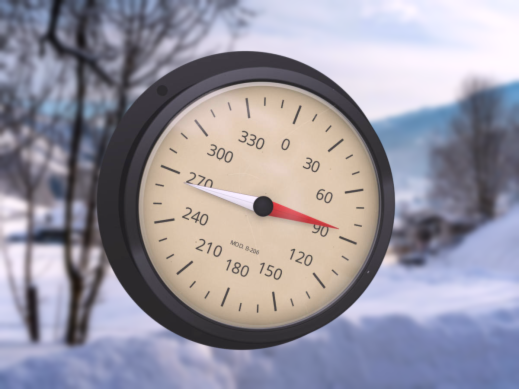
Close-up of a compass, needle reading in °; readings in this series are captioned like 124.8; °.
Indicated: 85; °
